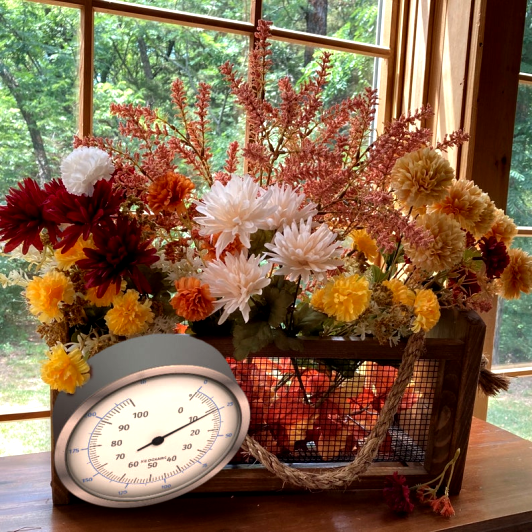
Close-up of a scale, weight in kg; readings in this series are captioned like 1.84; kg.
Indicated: 10; kg
